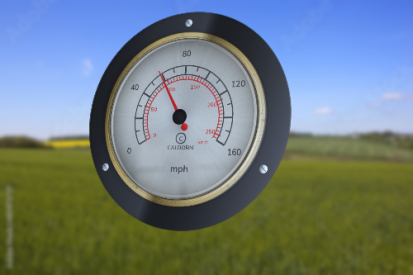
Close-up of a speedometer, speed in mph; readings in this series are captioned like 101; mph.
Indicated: 60; mph
